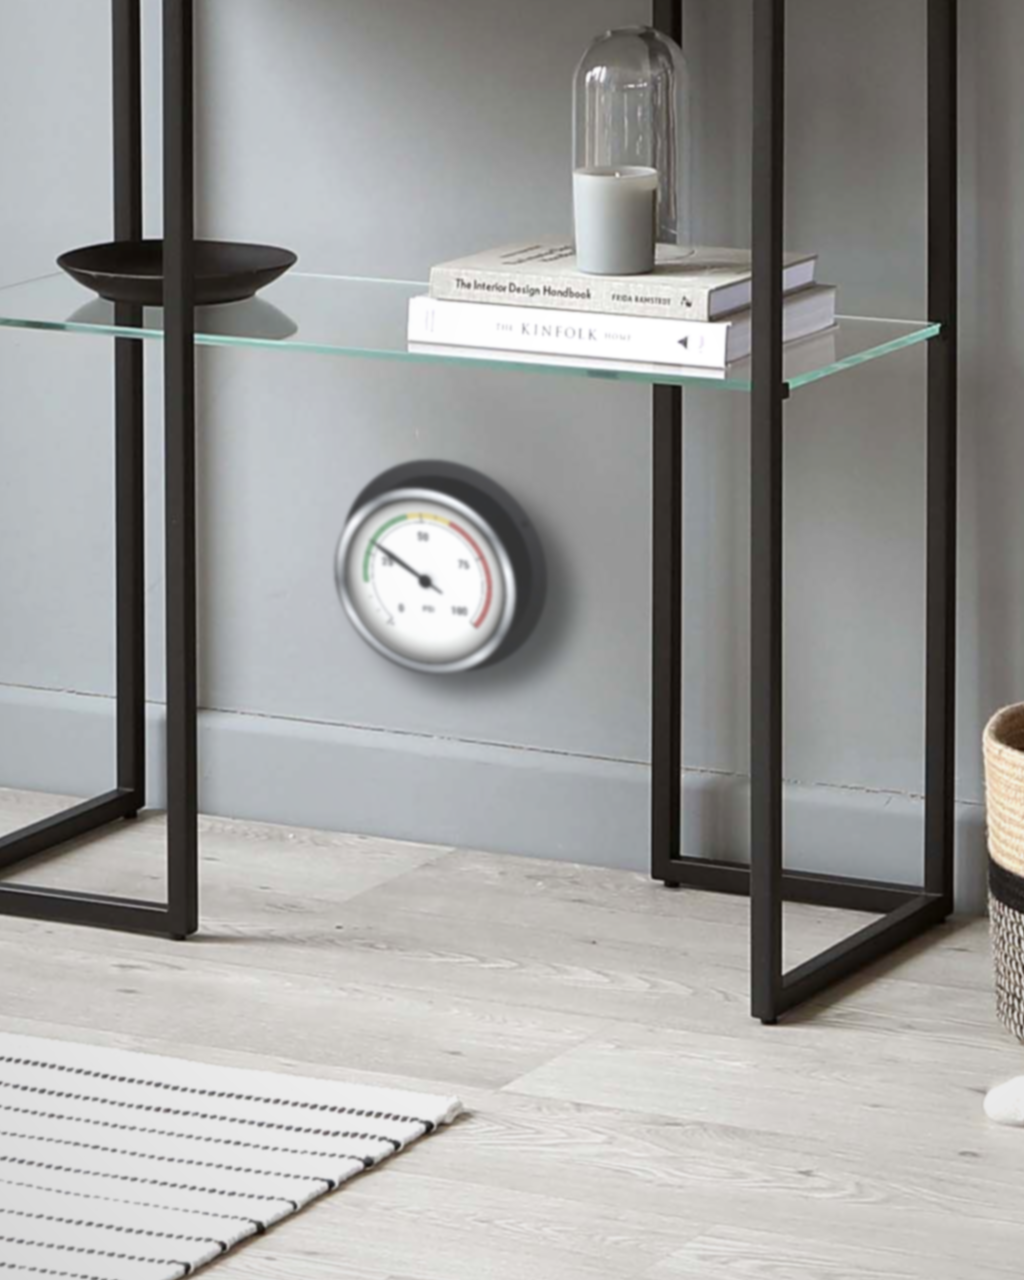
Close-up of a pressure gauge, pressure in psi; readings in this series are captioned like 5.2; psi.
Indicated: 30; psi
